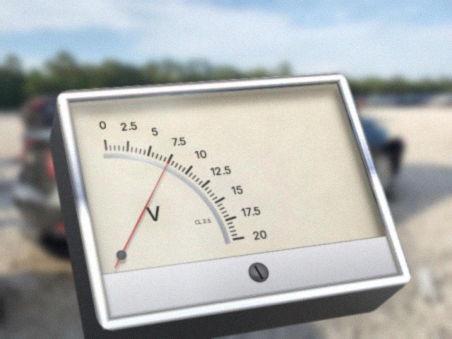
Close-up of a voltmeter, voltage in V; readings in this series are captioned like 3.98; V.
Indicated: 7.5; V
